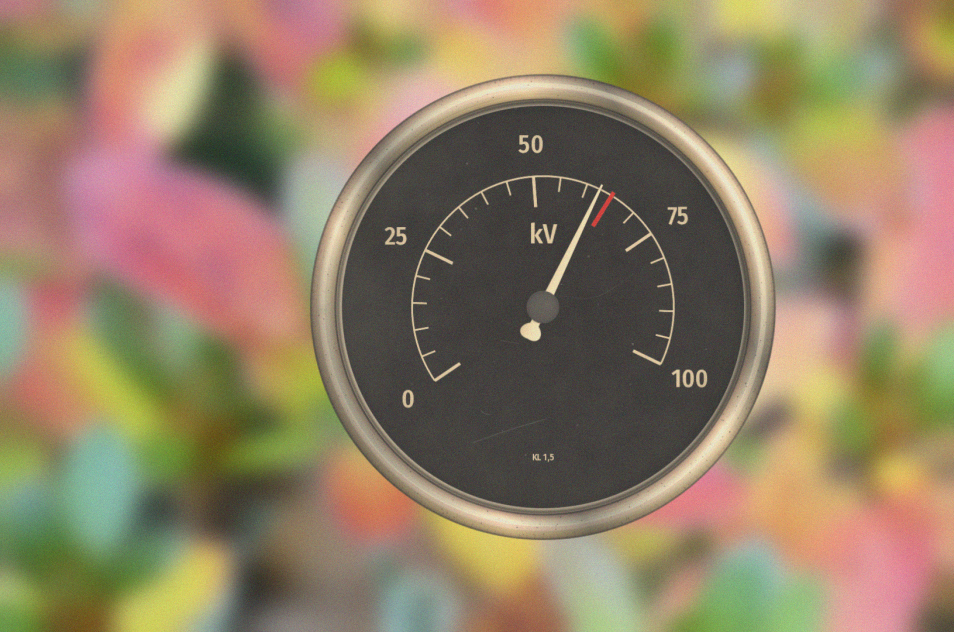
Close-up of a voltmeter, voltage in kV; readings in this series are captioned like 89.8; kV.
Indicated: 62.5; kV
